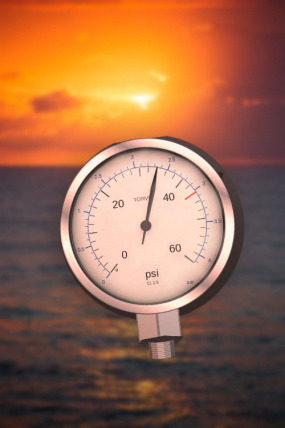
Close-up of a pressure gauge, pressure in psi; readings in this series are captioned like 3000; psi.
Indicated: 34; psi
